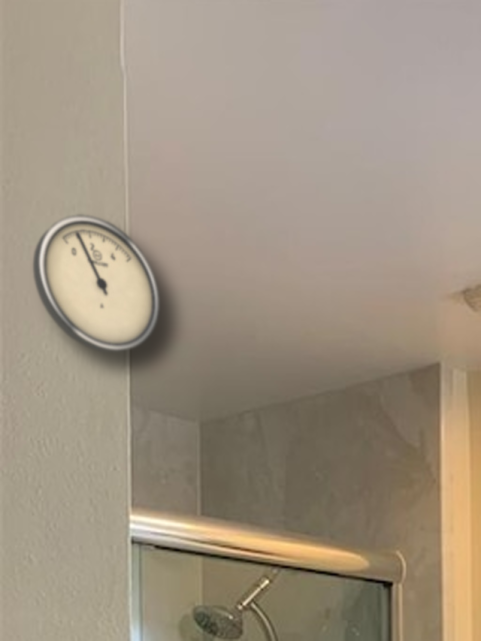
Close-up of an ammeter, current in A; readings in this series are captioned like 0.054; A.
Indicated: 1; A
